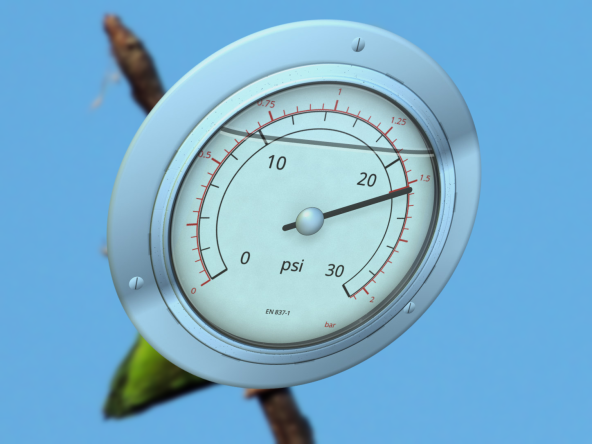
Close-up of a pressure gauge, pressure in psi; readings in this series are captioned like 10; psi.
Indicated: 22; psi
